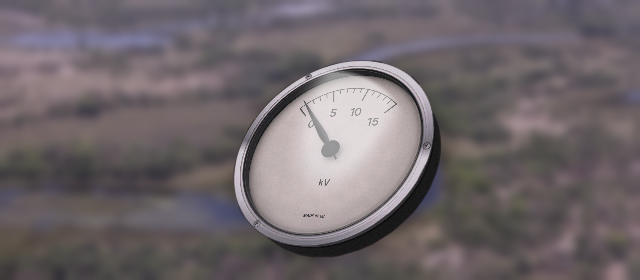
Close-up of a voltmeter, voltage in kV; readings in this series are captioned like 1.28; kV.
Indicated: 1; kV
